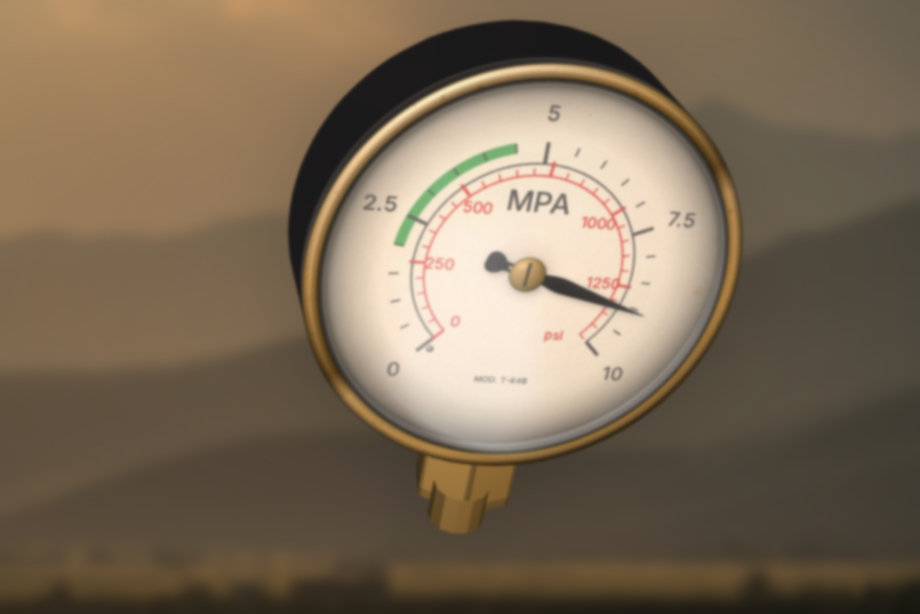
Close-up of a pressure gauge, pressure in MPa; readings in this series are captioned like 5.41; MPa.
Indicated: 9; MPa
